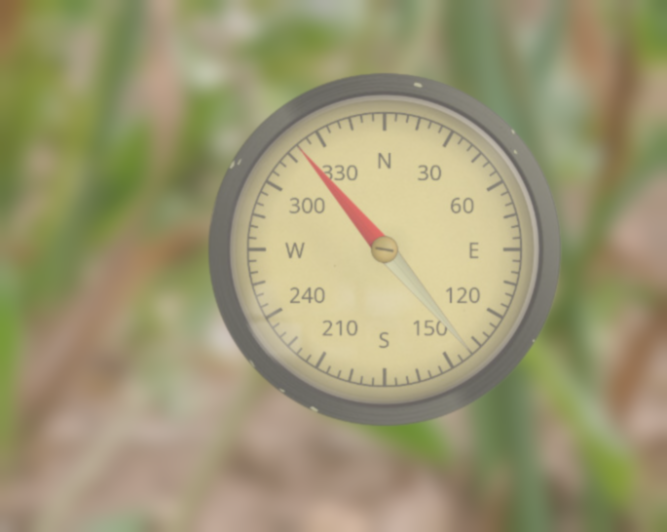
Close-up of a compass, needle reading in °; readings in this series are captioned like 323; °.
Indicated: 320; °
